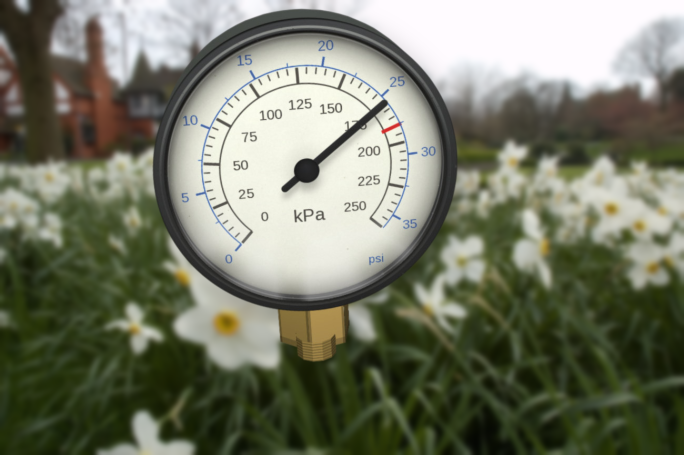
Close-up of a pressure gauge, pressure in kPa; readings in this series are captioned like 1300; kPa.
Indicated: 175; kPa
